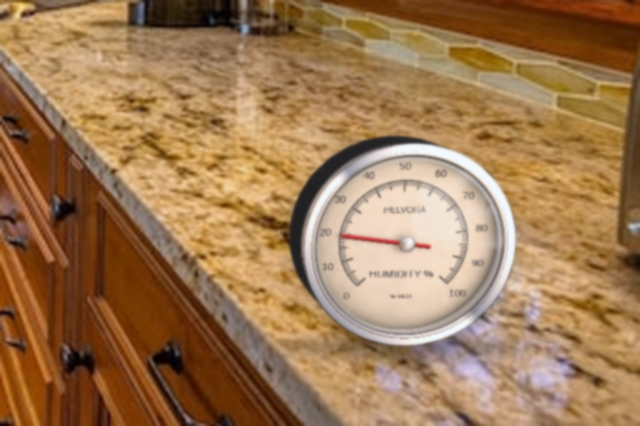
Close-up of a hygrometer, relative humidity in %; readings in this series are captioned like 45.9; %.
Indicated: 20; %
